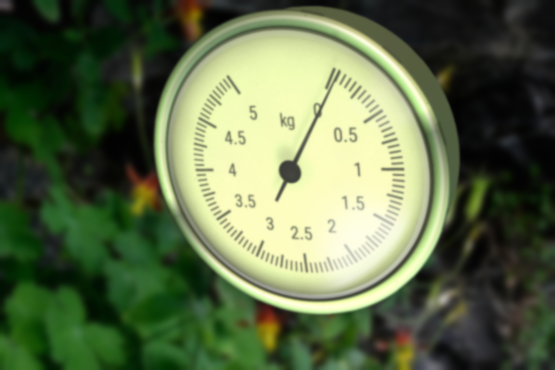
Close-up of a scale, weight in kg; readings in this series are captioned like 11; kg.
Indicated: 0.05; kg
